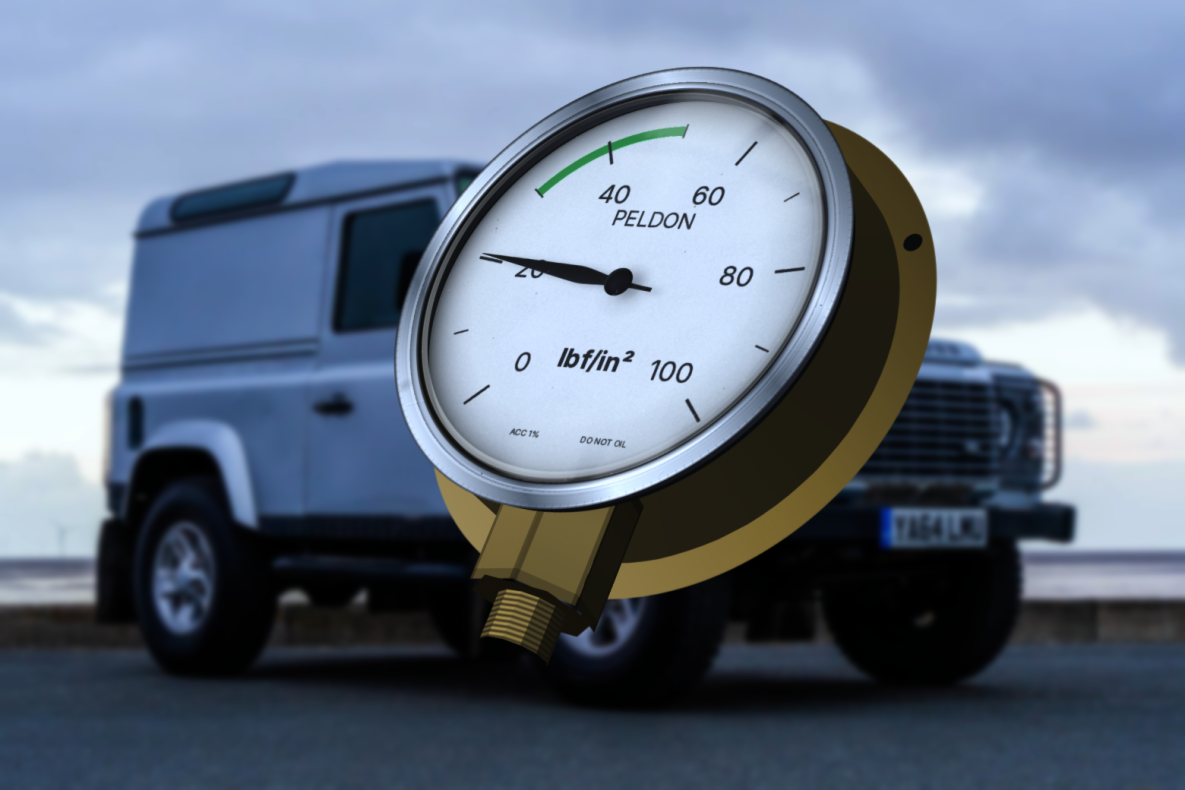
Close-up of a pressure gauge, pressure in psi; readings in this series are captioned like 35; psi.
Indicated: 20; psi
